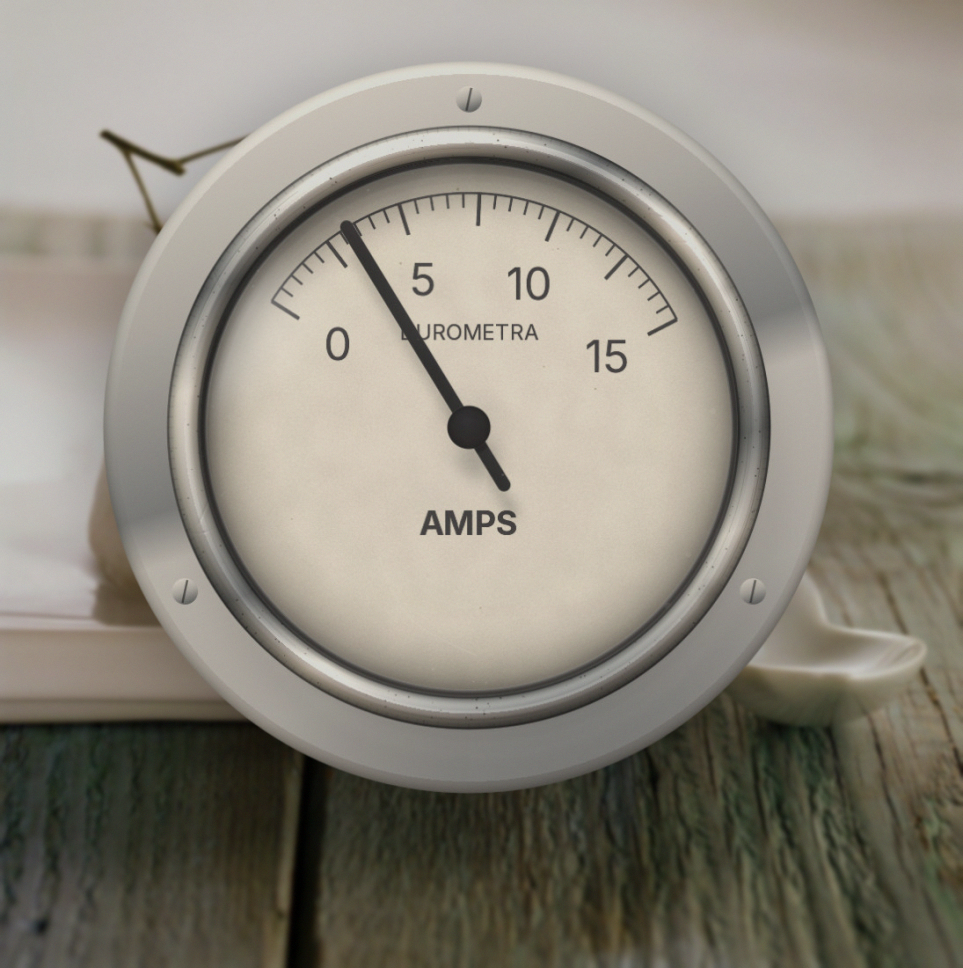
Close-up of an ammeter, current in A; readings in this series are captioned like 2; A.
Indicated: 3.25; A
